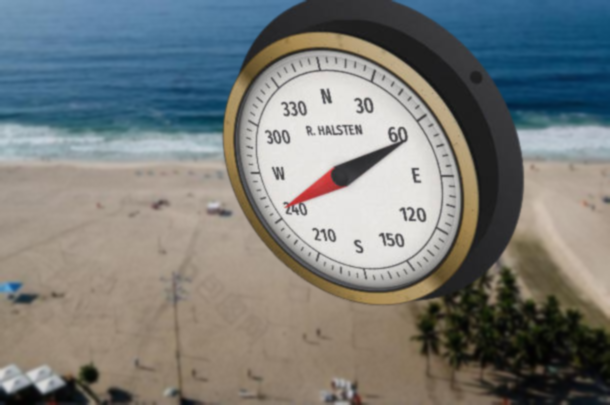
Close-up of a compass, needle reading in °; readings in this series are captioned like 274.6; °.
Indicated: 245; °
